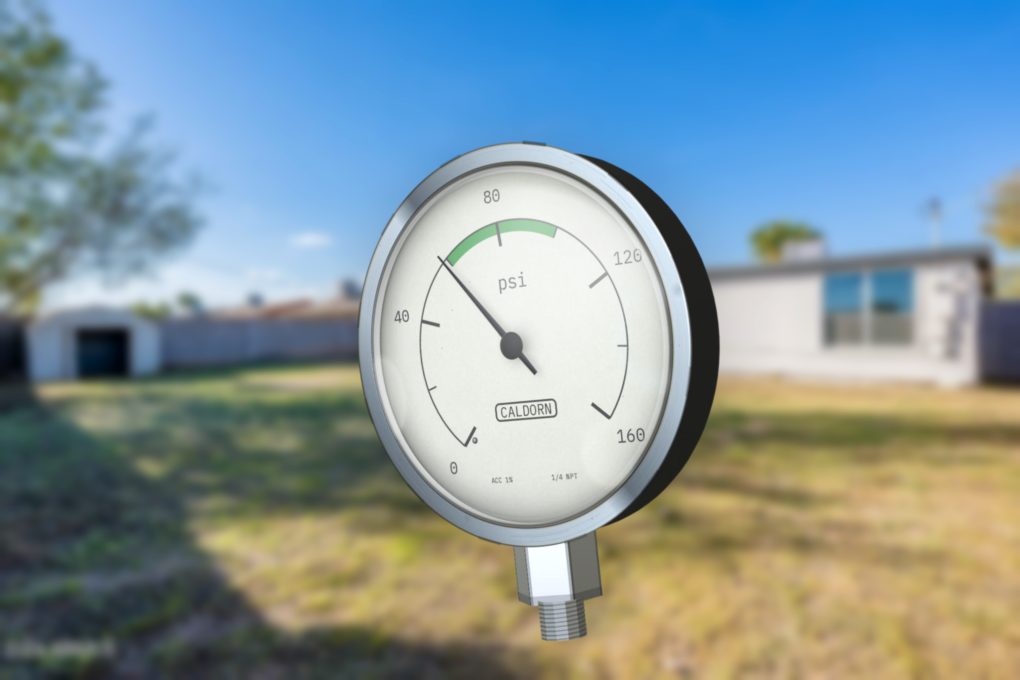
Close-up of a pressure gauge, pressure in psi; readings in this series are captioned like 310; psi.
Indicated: 60; psi
